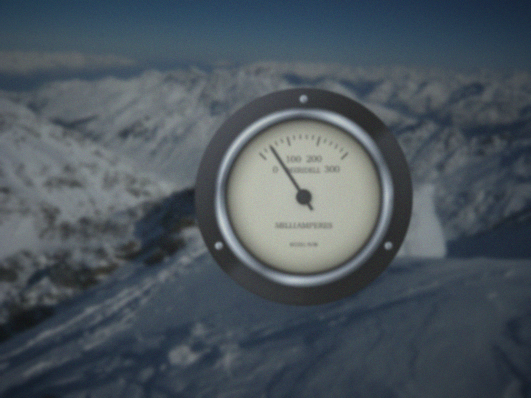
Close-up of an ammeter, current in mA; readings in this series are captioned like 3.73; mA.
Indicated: 40; mA
